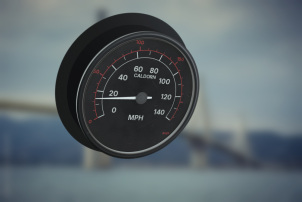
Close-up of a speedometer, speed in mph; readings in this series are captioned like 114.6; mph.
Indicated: 15; mph
